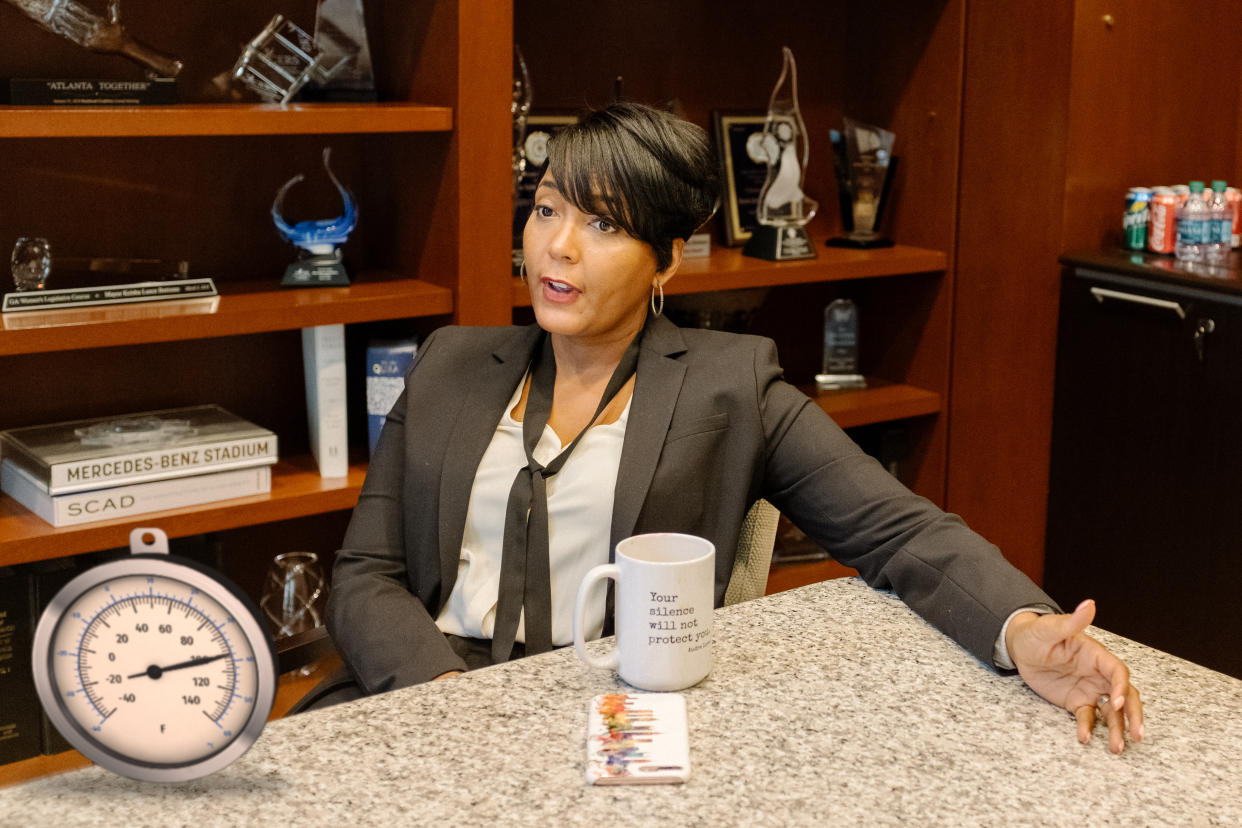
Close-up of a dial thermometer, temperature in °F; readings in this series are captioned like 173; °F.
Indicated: 100; °F
